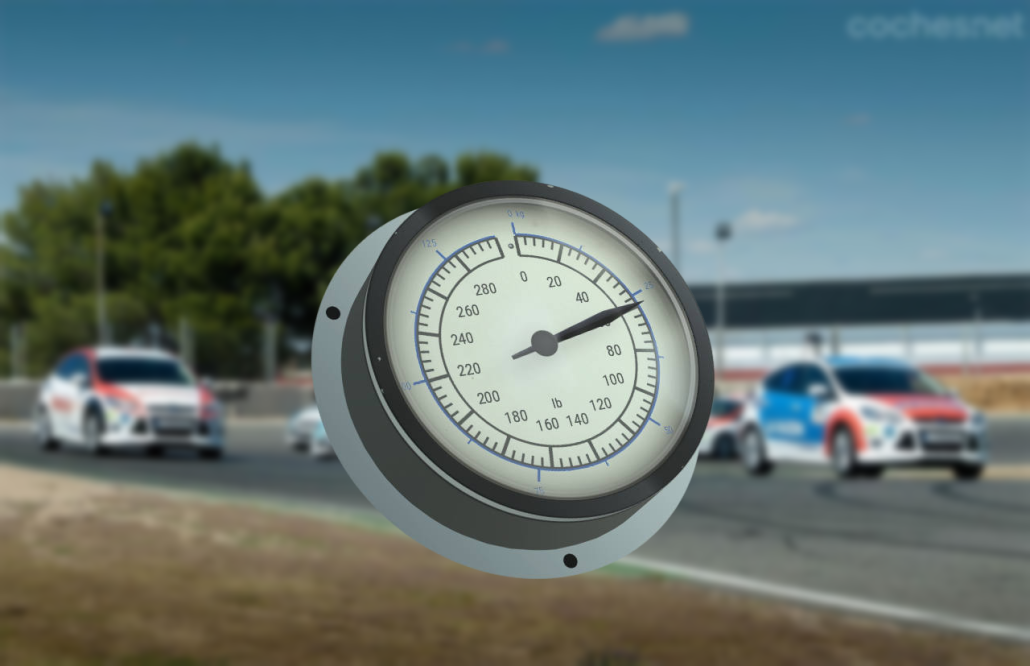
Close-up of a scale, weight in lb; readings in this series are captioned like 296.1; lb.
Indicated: 60; lb
